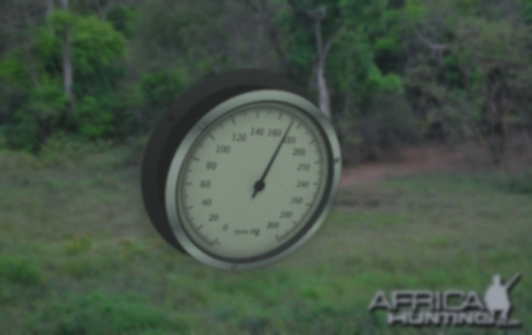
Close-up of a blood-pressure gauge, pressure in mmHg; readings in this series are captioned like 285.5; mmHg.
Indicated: 170; mmHg
